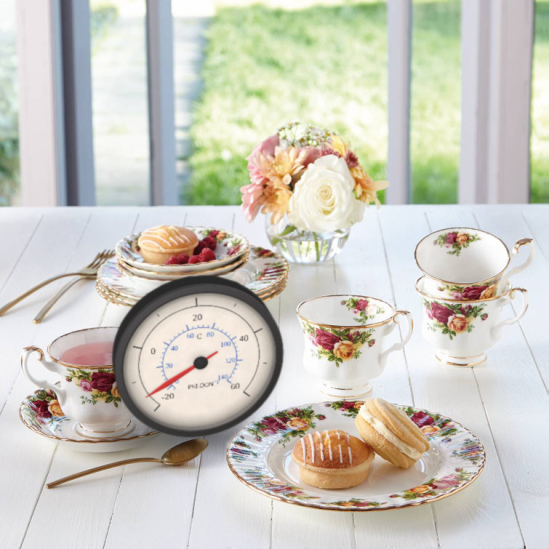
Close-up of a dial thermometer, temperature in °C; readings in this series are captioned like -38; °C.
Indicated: -15; °C
